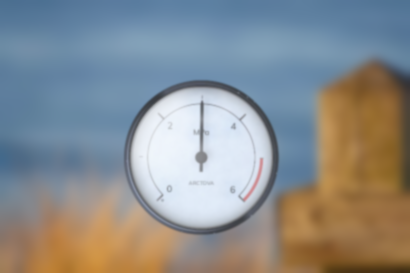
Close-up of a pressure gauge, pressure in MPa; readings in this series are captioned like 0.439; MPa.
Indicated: 3; MPa
